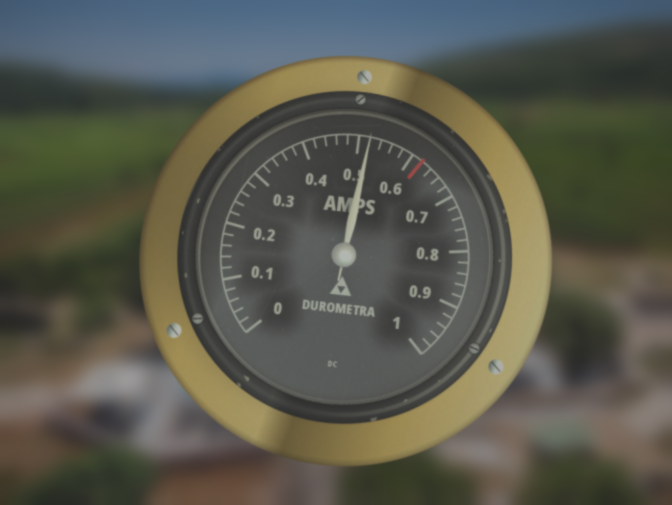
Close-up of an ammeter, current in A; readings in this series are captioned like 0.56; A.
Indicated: 0.52; A
